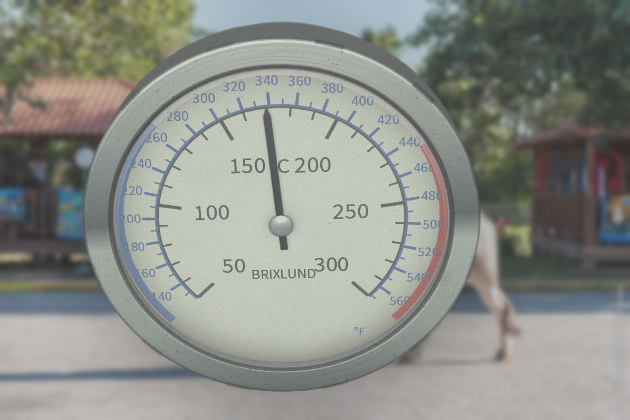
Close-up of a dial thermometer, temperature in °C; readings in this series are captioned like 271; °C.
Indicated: 170; °C
